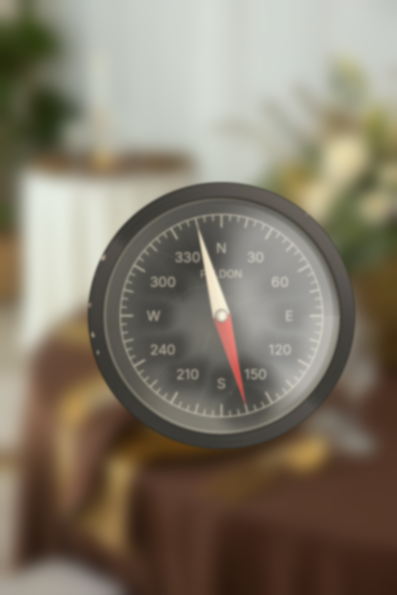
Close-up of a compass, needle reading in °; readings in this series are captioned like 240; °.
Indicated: 165; °
